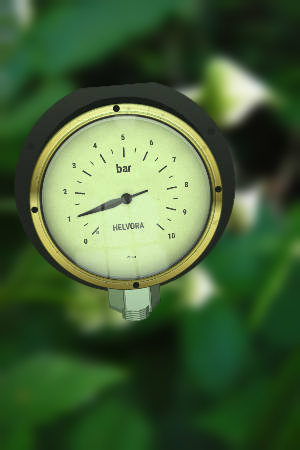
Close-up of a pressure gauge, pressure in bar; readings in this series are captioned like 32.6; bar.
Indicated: 1; bar
